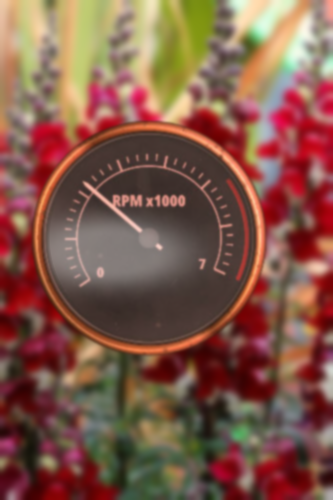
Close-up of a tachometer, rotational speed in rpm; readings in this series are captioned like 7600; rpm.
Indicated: 2200; rpm
